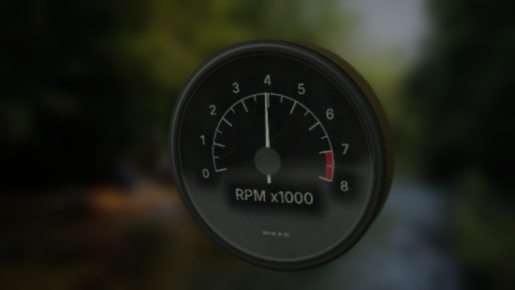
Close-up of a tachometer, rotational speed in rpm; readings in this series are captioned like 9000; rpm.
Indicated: 4000; rpm
